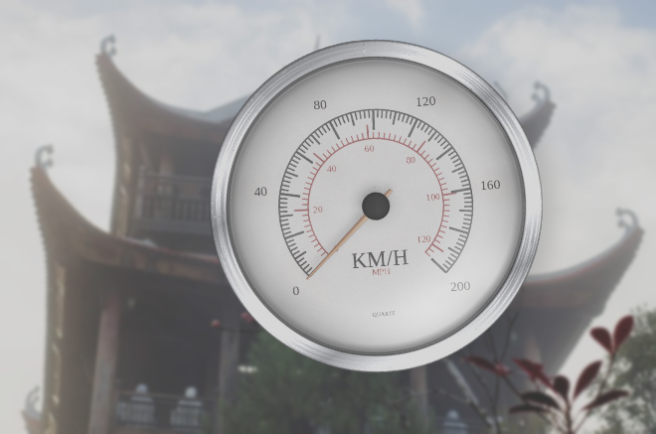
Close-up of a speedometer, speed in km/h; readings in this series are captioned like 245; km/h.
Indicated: 0; km/h
